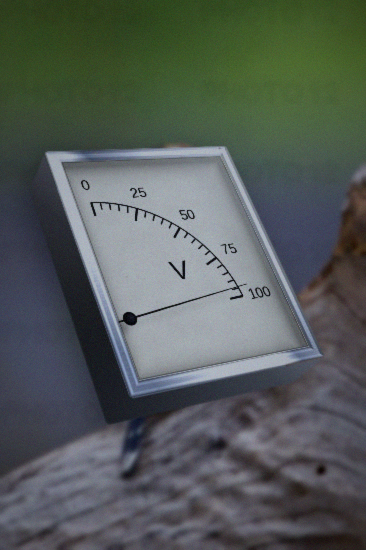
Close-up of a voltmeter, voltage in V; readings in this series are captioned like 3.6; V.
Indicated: 95; V
